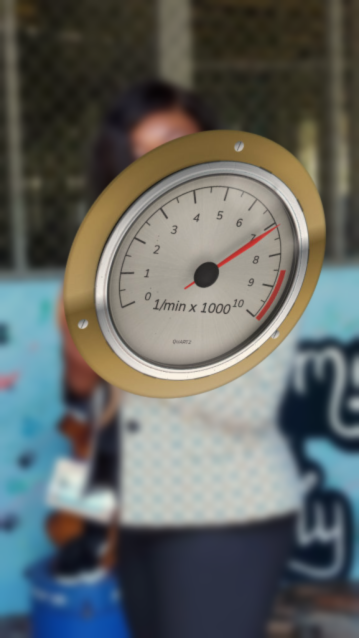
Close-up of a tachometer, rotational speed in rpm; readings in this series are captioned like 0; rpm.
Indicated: 7000; rpm
